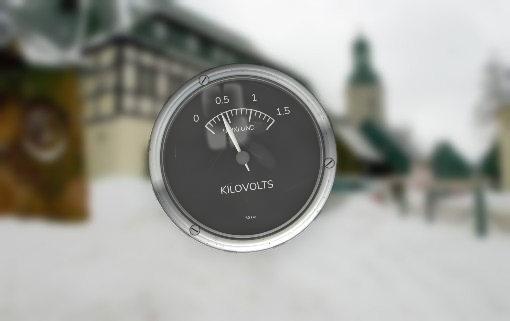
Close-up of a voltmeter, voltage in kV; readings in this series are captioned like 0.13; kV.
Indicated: 0.4; kV
